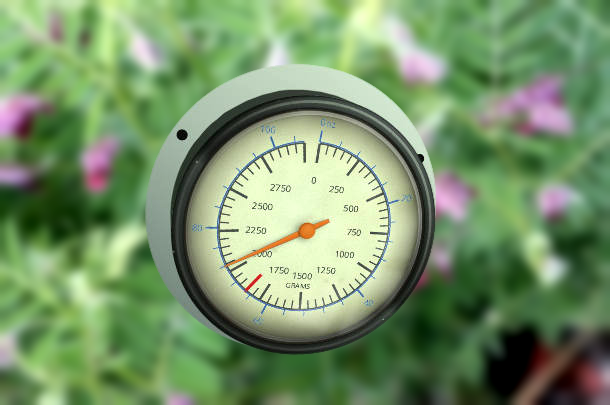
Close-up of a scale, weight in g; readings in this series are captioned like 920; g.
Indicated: 2050; g
